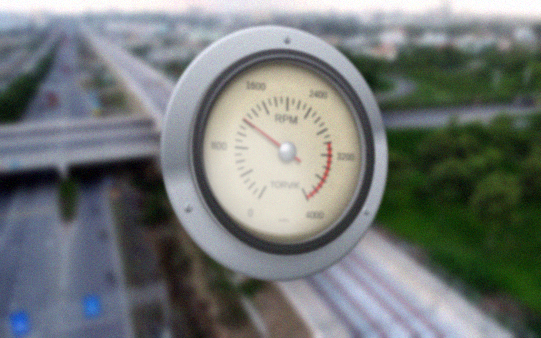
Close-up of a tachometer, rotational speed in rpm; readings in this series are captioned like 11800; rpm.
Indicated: 1200; rpm
